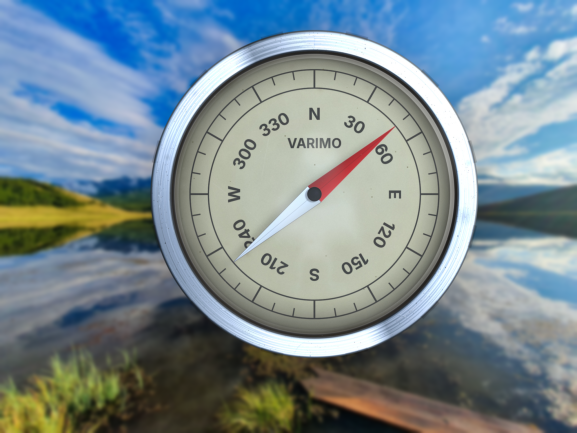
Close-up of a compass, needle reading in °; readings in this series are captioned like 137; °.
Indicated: 50; °
